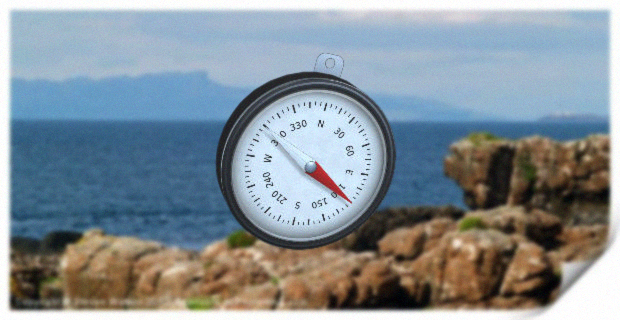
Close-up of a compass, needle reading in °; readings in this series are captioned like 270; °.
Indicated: 120; °
